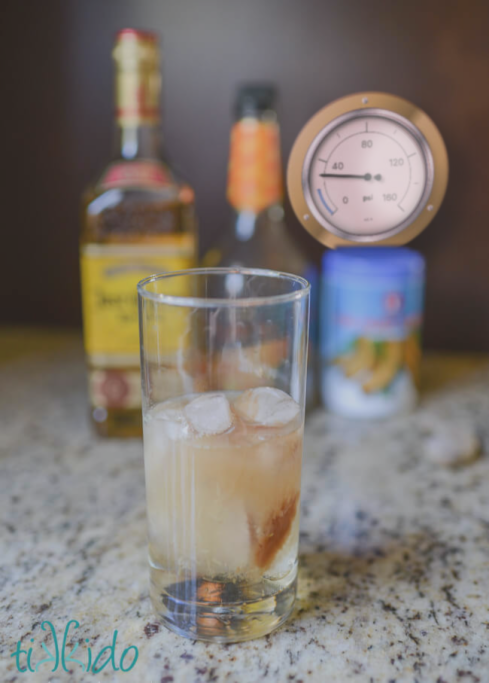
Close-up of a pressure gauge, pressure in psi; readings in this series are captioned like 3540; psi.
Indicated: 30; psi
